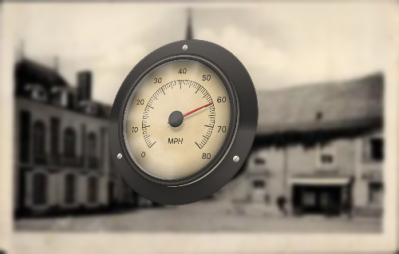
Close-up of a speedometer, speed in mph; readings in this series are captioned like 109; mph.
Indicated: 60; mph
